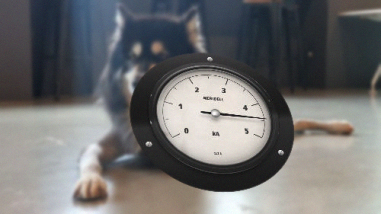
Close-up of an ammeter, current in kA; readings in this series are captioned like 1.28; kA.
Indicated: 4.5; kA
